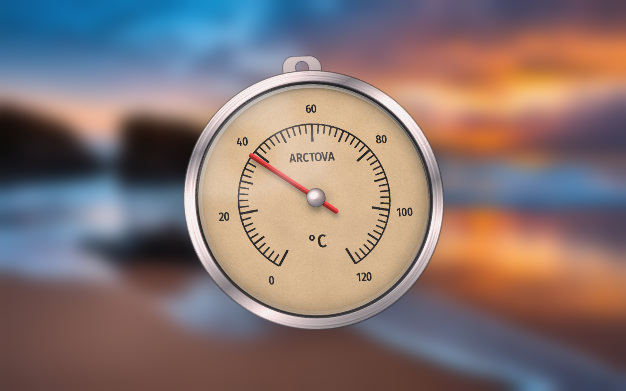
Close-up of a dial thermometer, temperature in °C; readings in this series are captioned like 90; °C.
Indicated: 38; °C
